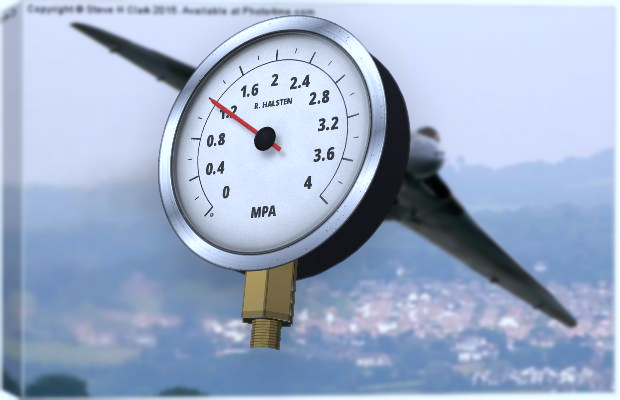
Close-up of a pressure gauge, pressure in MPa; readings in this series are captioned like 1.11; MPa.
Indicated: 1.2; MPa
